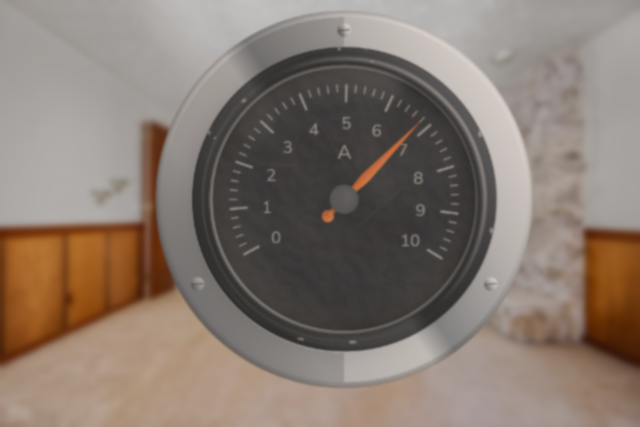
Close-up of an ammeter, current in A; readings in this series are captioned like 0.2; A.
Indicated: 6.8; A
